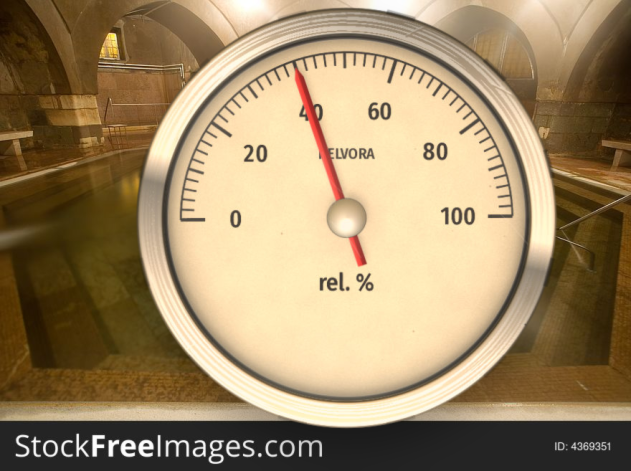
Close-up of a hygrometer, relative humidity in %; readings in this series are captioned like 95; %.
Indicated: 40; %
